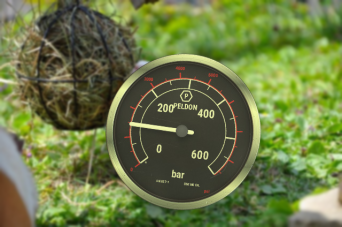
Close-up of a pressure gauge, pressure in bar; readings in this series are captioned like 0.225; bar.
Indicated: 100; bar
